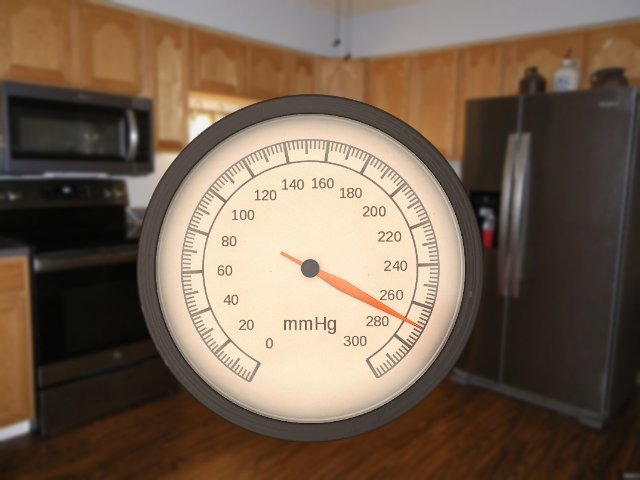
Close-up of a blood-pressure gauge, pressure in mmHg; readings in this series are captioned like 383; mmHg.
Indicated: 270; mmHg
